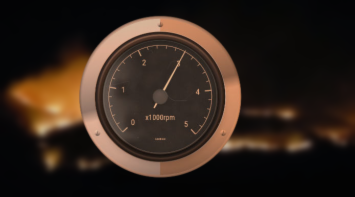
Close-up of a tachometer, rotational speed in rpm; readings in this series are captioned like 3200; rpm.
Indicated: 3000; rpm
